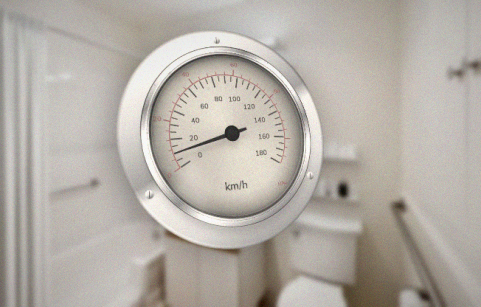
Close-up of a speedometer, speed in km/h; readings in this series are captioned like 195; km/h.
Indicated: 10; km/h
